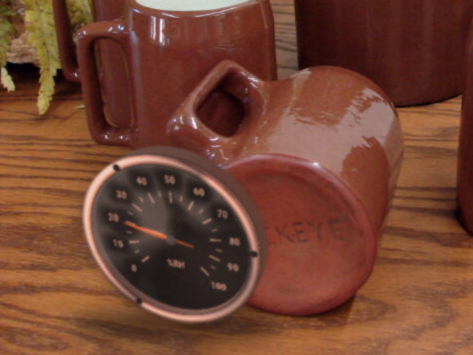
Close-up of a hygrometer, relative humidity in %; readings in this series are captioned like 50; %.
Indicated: 20; %
